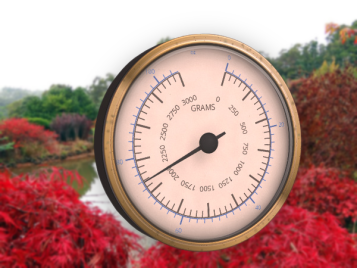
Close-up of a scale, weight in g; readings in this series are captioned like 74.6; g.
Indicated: 2100; g
